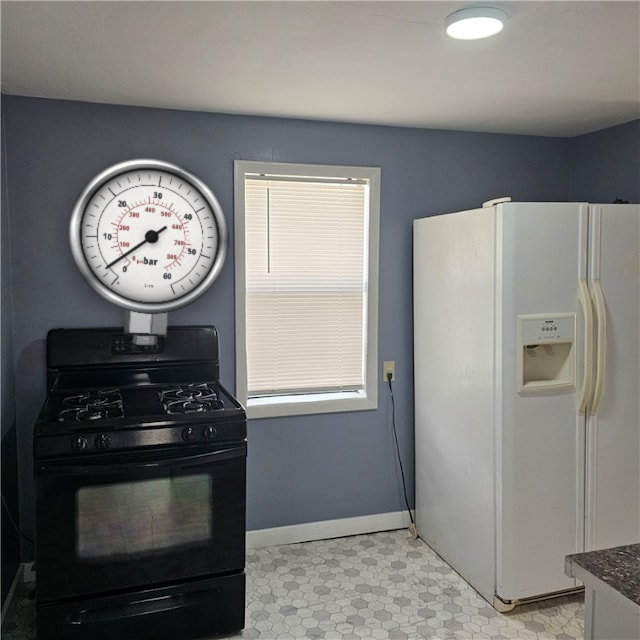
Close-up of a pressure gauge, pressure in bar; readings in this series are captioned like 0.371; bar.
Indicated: 3; bar
